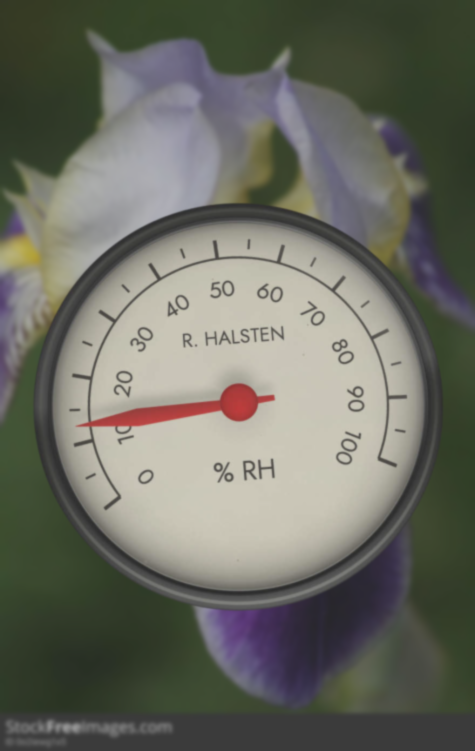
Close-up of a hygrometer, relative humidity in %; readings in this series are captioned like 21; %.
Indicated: 12.5; %
